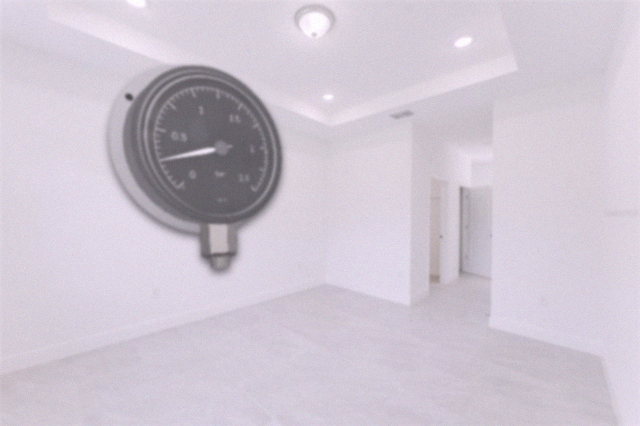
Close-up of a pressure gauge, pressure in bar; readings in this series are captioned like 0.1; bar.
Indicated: 0.25; bar
